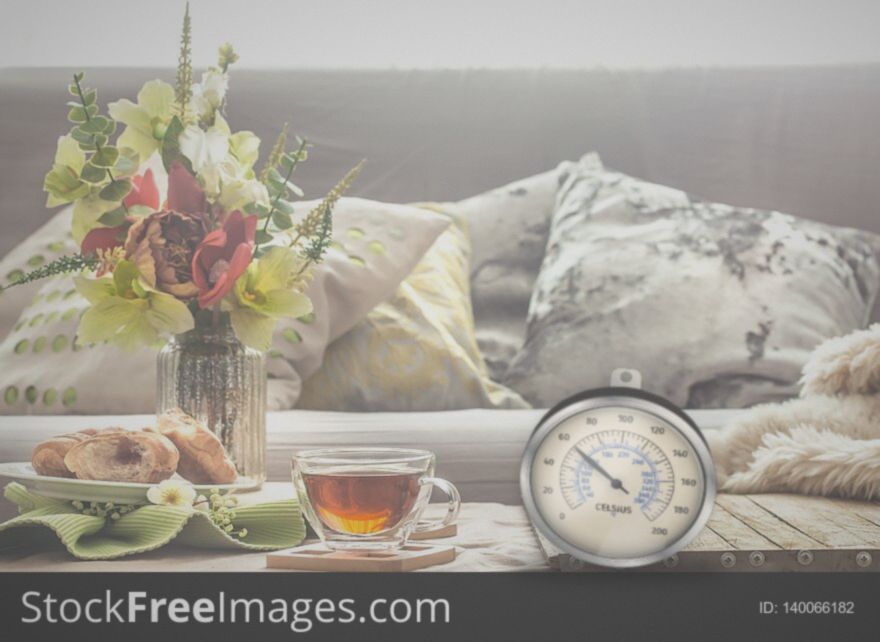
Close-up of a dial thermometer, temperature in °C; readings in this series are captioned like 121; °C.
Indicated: 60; °C
